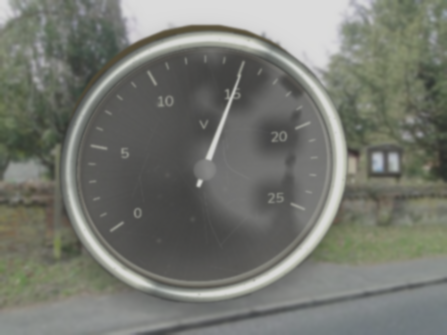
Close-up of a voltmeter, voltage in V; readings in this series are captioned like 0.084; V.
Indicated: 15; V
